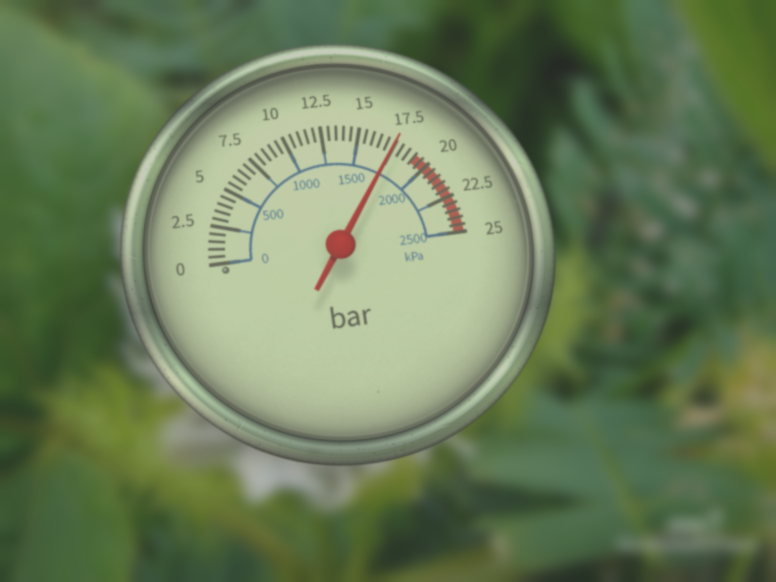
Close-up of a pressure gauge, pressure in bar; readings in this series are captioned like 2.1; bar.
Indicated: 17.5; bar
